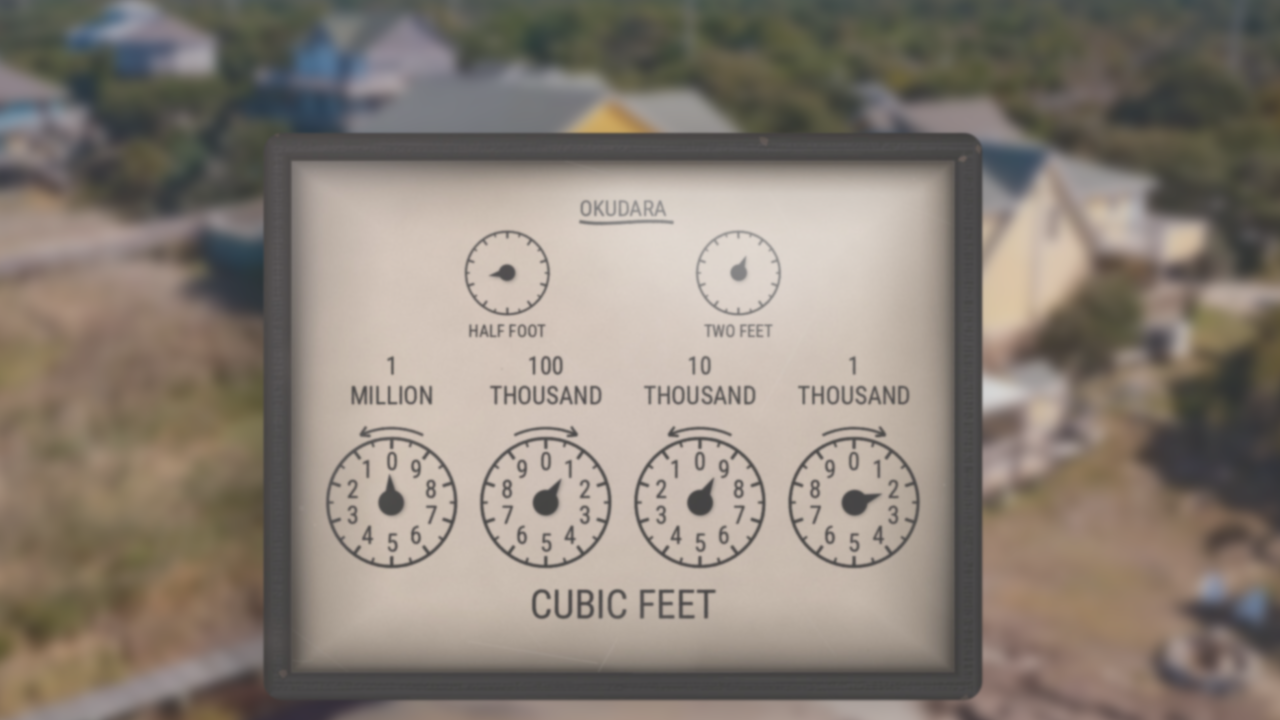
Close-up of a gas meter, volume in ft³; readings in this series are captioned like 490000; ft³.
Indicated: 9200; ft³
